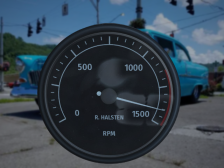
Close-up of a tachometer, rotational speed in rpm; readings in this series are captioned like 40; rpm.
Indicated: 1400; rpm
